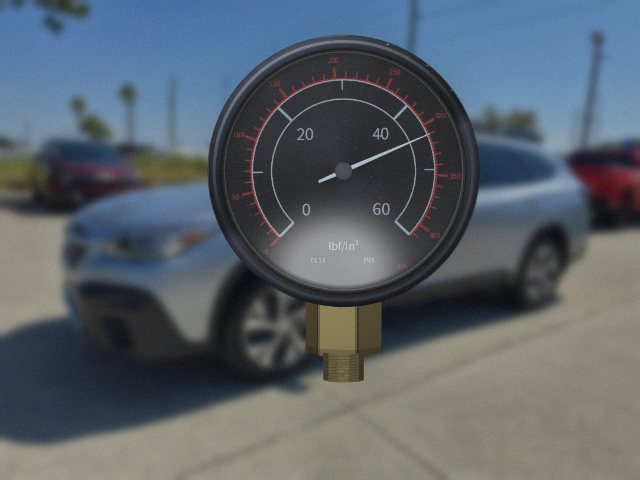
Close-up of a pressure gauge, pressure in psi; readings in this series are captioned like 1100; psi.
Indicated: 45; psi
